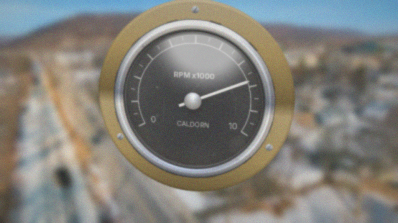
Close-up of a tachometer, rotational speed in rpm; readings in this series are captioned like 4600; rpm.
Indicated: 7750; rpm
